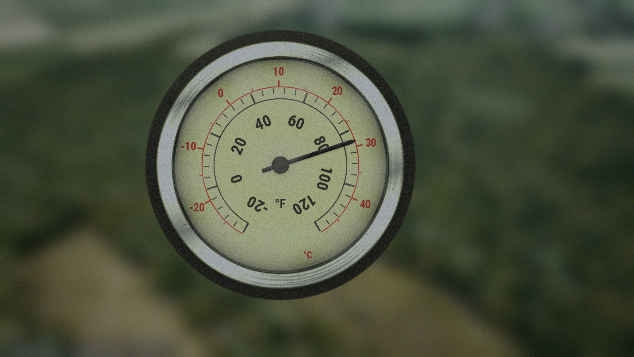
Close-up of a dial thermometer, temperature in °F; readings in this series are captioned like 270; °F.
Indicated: 84; °F
